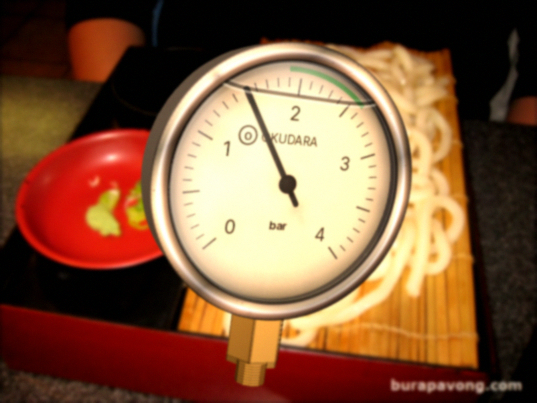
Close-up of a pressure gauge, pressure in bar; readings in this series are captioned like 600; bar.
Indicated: 1.5; bar
